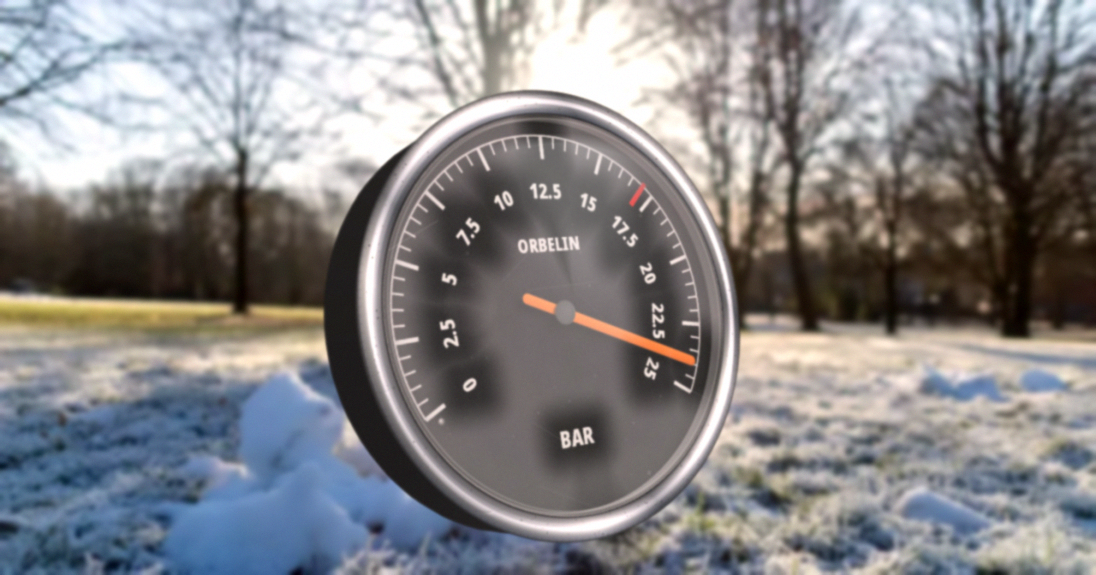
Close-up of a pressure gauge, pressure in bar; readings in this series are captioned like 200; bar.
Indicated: 24; bar
